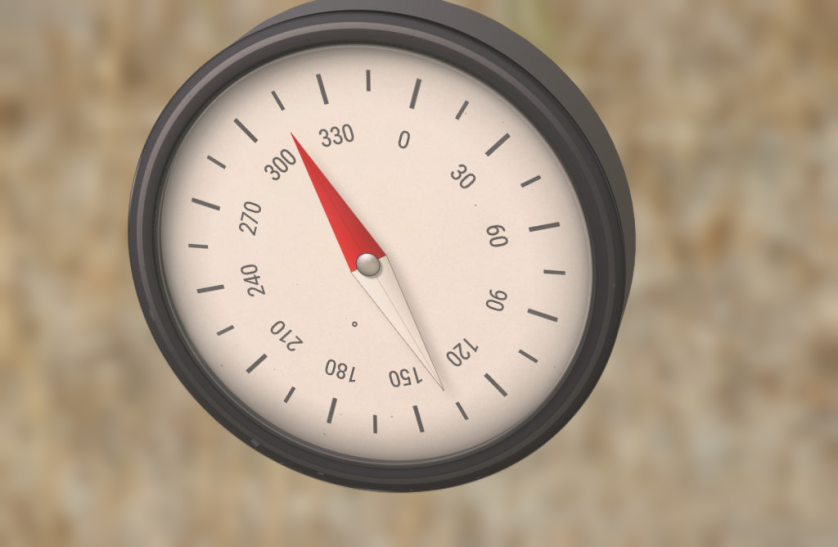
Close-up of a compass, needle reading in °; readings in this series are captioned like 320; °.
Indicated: 315; °
